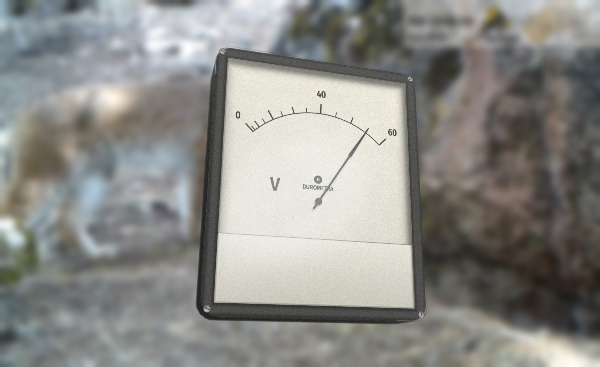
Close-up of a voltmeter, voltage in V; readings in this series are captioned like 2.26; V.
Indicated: 55; V
